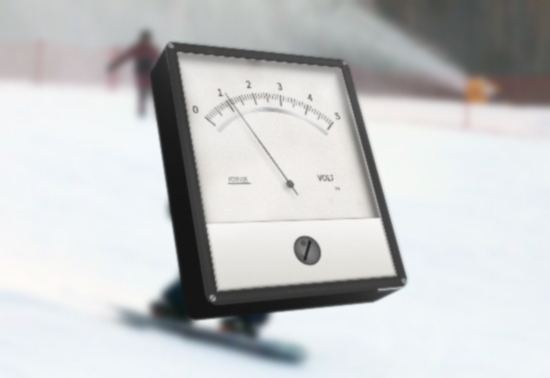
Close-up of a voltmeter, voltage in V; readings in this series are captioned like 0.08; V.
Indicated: 1; V
